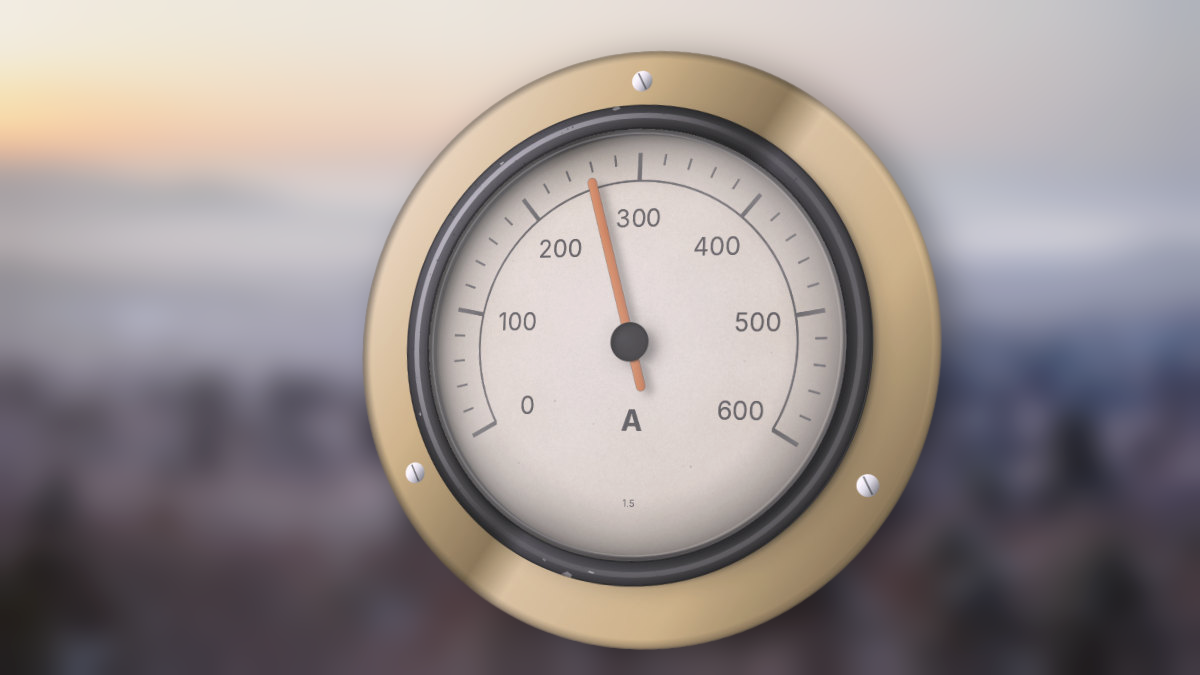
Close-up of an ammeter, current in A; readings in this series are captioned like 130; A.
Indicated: 260; A
